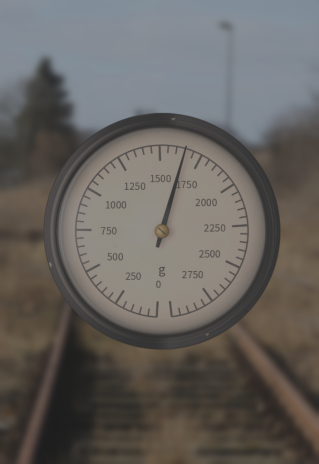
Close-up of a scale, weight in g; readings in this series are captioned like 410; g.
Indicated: 1650; g
